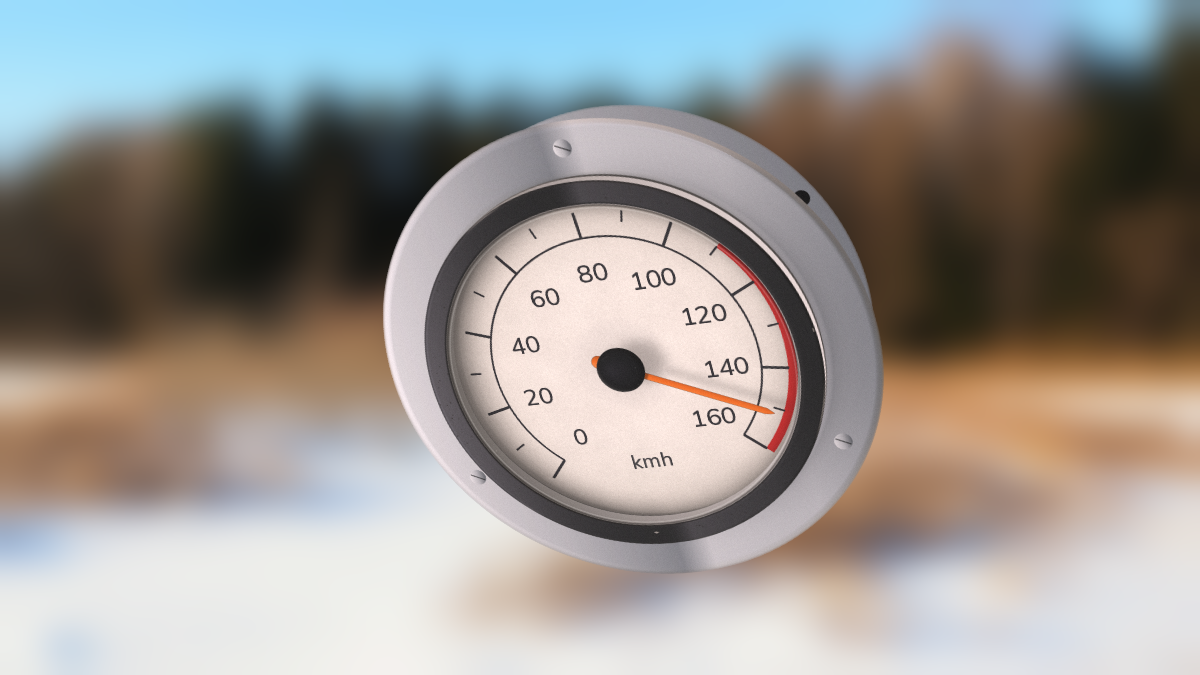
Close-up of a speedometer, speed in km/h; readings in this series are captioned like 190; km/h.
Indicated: 150; km/h
